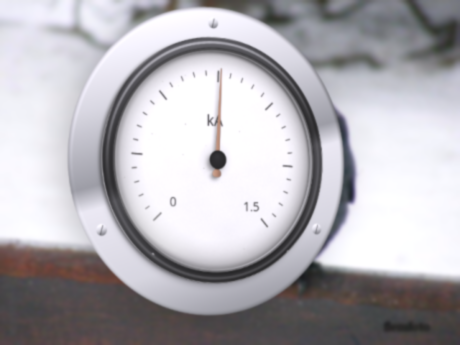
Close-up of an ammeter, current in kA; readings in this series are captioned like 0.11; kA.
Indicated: 0.75; kA
